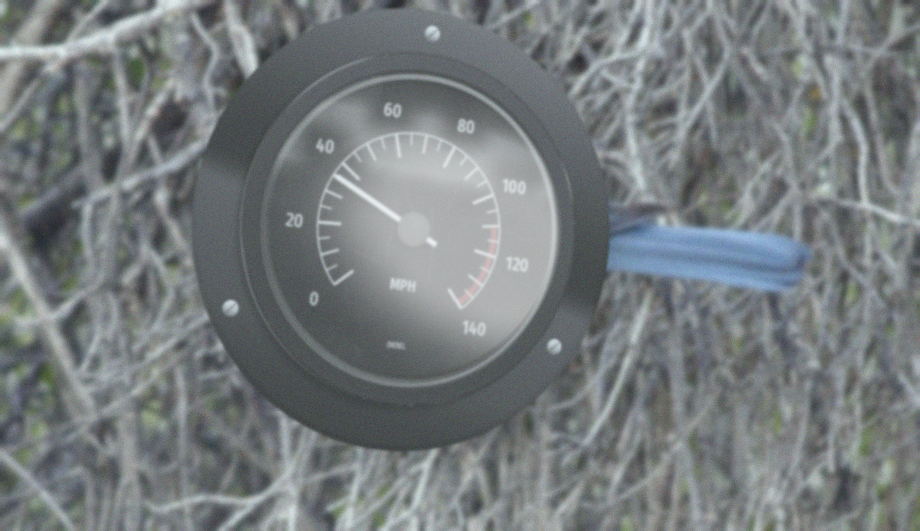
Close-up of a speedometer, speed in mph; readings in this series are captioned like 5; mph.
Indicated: 35; mph
